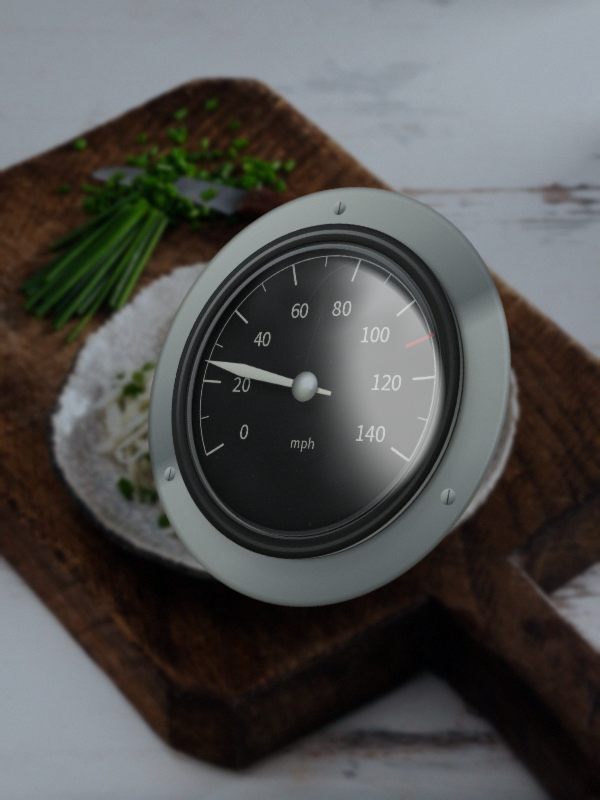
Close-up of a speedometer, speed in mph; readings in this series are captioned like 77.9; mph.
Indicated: 25; mph
